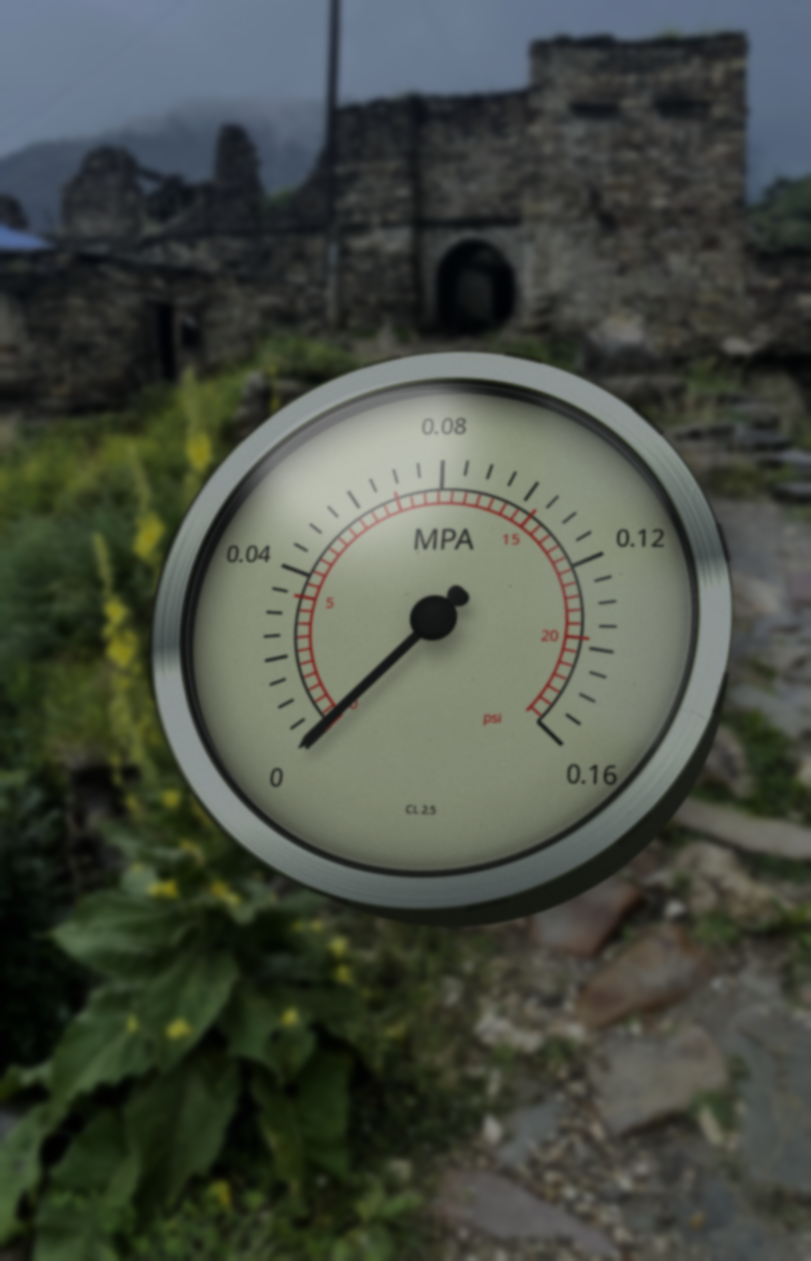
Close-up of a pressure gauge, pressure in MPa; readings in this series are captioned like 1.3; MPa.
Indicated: 0; MPa
